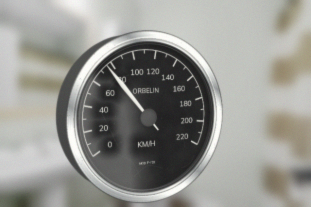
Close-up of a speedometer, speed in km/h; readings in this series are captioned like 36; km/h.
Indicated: 75; km/h
